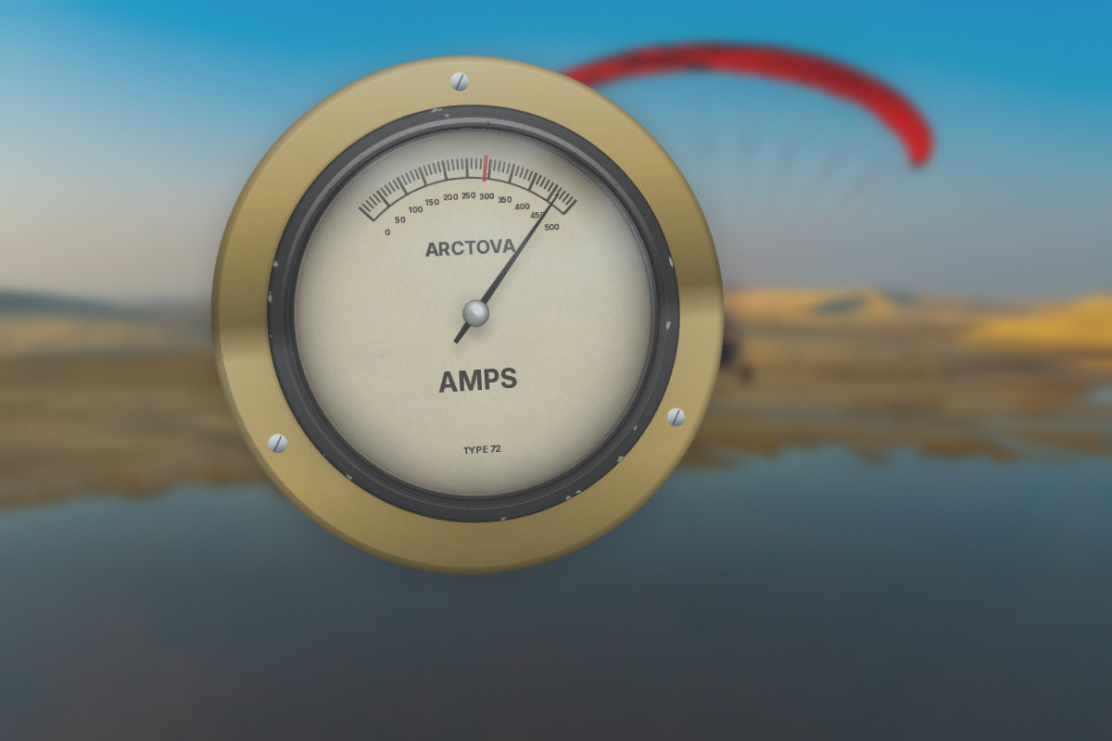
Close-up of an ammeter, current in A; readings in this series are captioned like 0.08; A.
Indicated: 460; A
